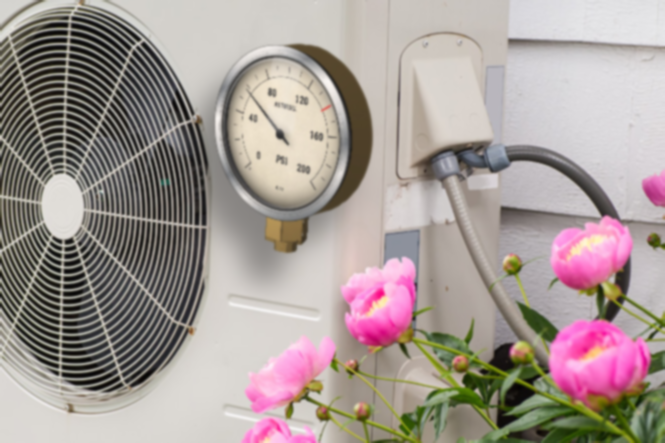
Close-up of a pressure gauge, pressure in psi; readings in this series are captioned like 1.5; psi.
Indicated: 60; psi
